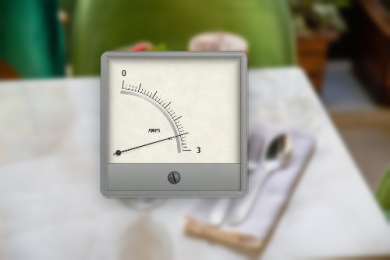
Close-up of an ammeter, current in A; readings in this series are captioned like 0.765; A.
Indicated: 2.5; A
